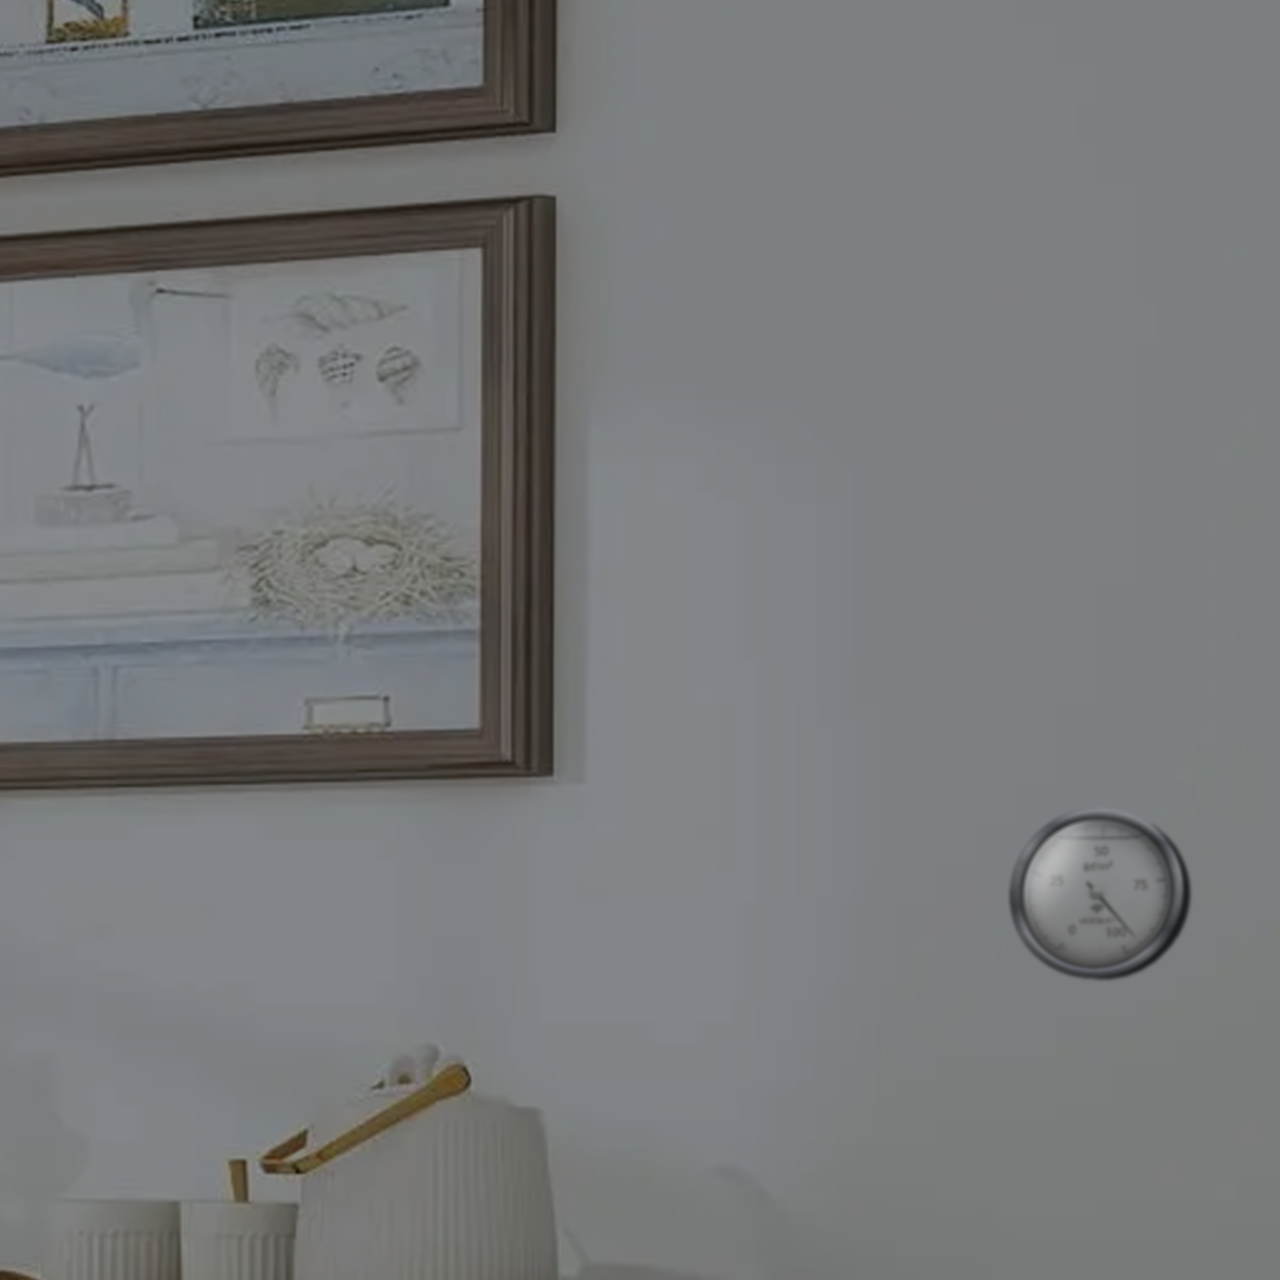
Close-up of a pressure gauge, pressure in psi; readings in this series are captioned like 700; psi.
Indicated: 95; psi
